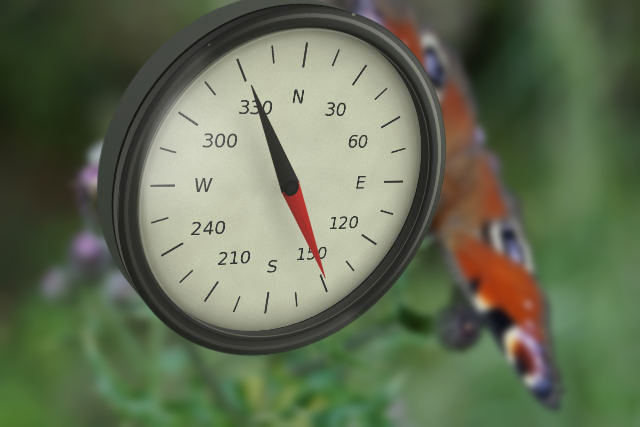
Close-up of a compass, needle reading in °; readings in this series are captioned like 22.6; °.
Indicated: 150; °
